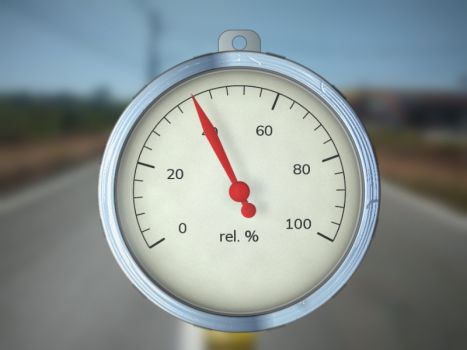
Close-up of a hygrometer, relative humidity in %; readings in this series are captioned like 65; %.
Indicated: 40; %
